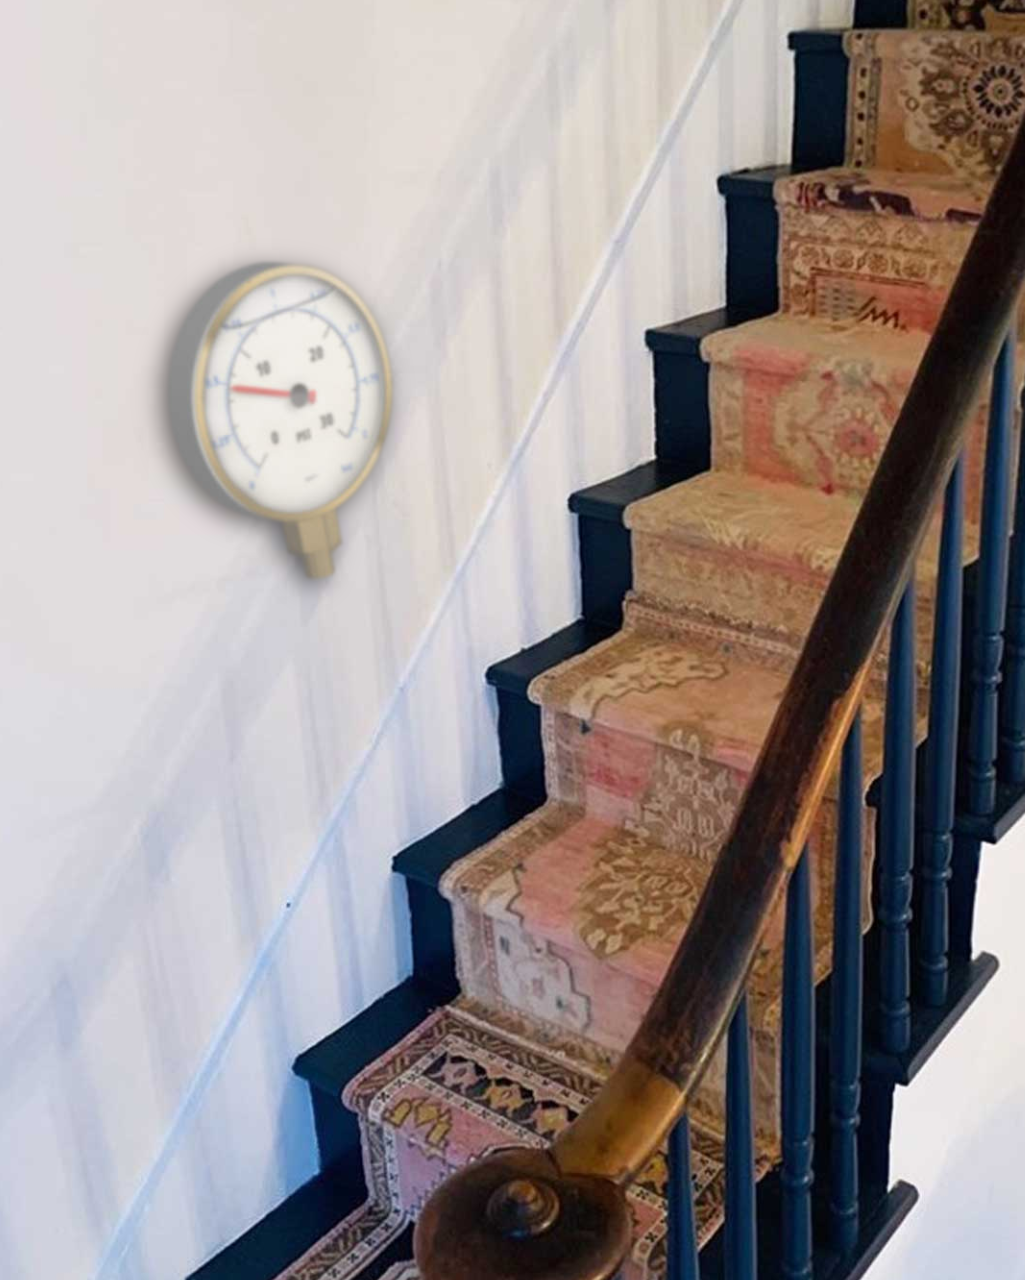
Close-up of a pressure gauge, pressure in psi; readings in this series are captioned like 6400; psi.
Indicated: 7; psi
